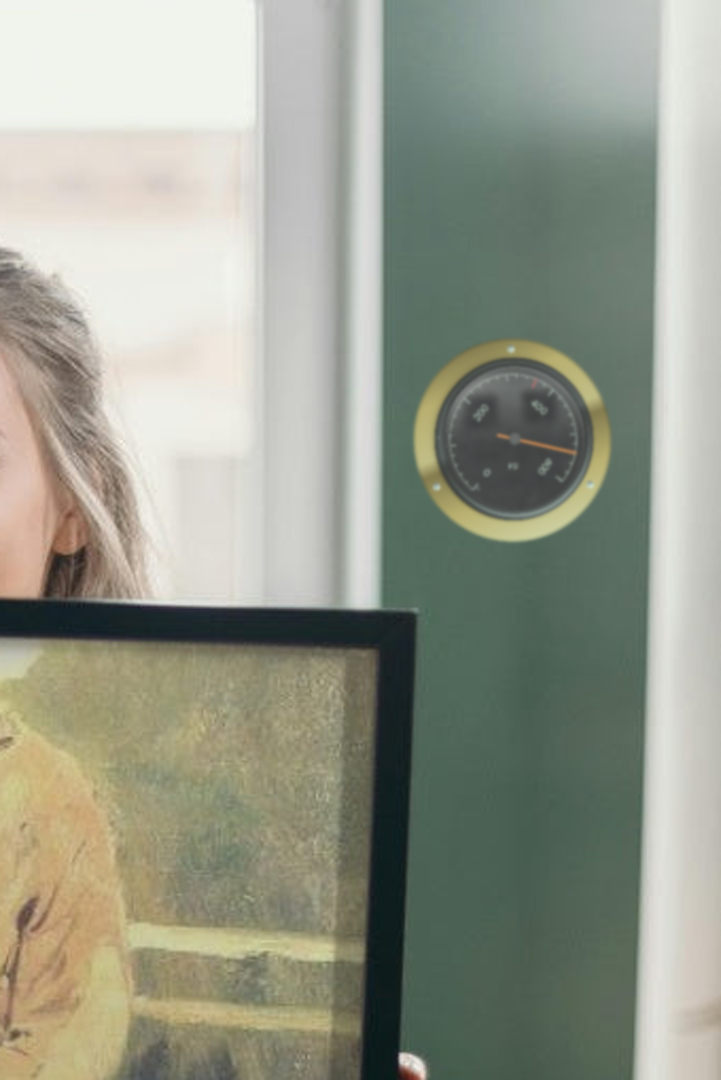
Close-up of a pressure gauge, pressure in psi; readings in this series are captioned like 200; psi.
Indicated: 540; psi
